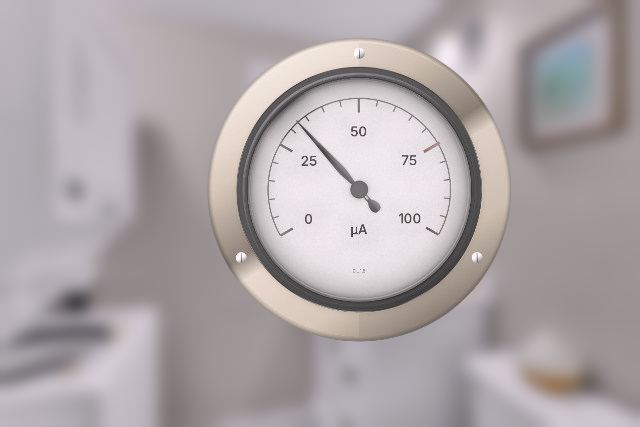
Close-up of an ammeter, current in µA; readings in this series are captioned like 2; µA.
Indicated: 32.5; µA
